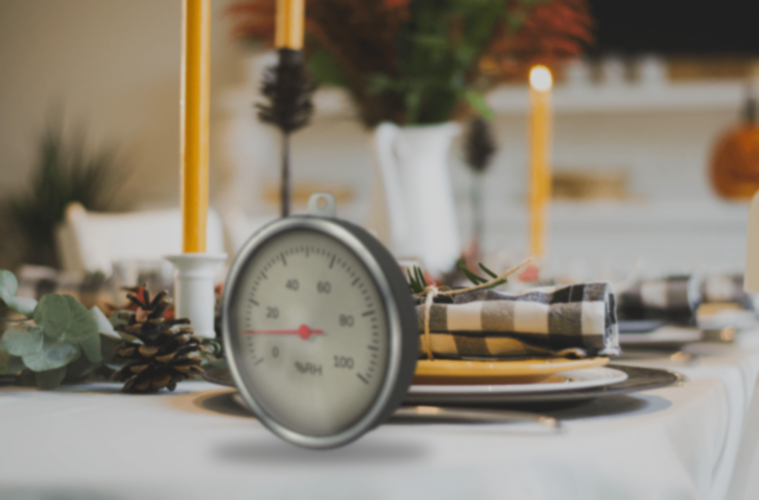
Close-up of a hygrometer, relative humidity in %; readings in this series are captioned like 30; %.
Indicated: 10; %
